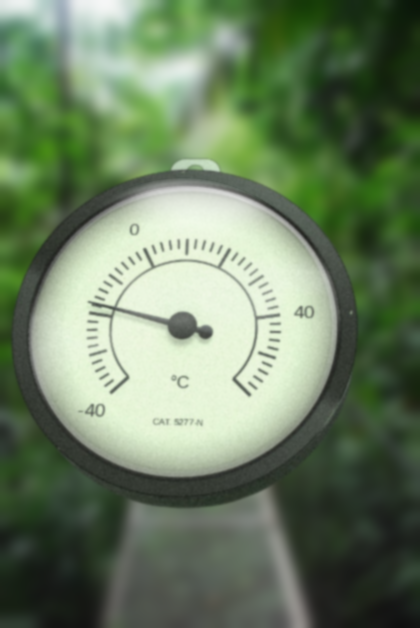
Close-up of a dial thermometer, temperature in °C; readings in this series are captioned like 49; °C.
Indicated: -18; °C
